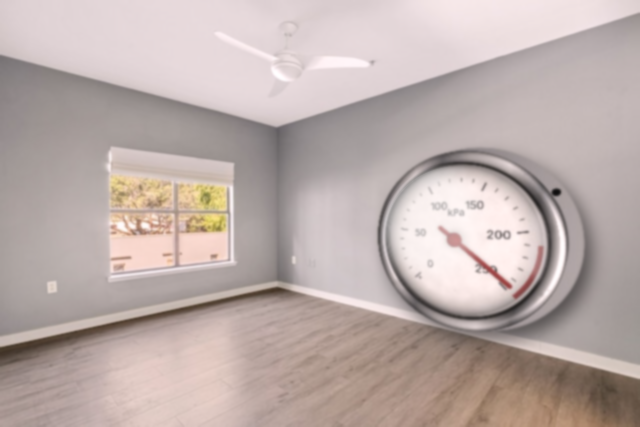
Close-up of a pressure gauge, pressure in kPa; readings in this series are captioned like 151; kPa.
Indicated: 245; kPa
